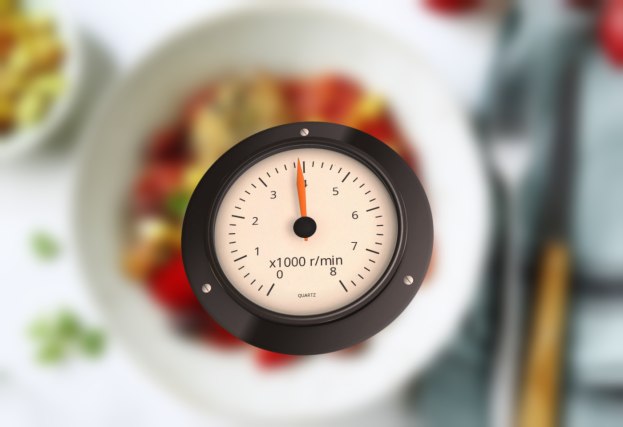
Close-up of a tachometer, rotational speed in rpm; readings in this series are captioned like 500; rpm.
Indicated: 3900; rpm
